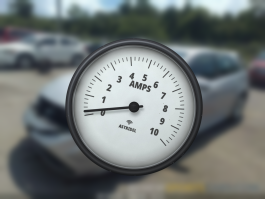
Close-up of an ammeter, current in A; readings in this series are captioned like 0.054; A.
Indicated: 0.2; A
